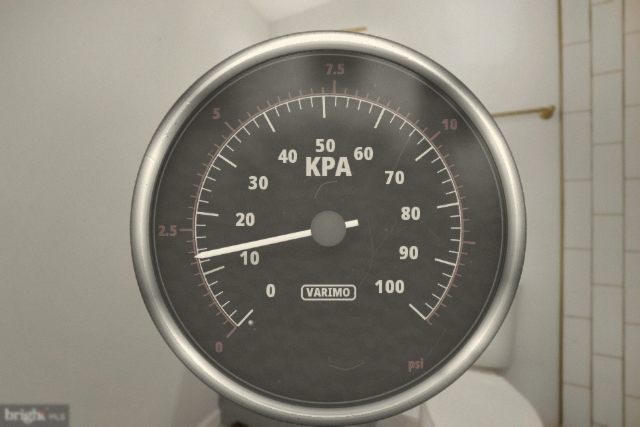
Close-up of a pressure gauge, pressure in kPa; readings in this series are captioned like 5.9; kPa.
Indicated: 13; kPa
